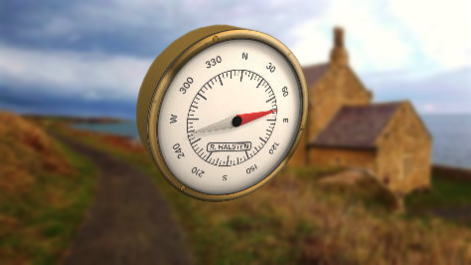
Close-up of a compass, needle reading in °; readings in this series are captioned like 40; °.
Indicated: 75; °
